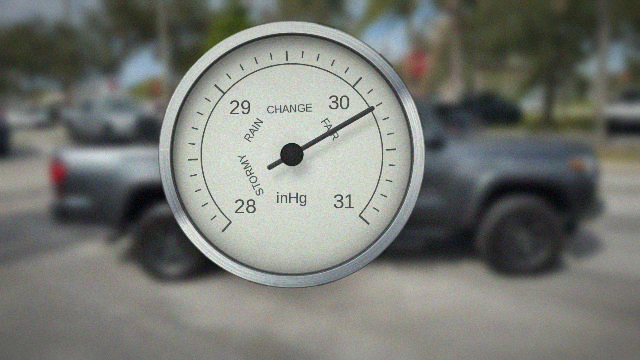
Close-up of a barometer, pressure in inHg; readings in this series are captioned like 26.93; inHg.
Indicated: 30.2; inHg
